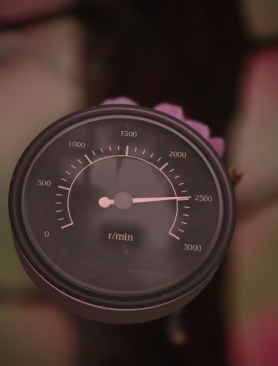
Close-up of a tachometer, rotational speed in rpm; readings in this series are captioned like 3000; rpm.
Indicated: 2500; rpm
